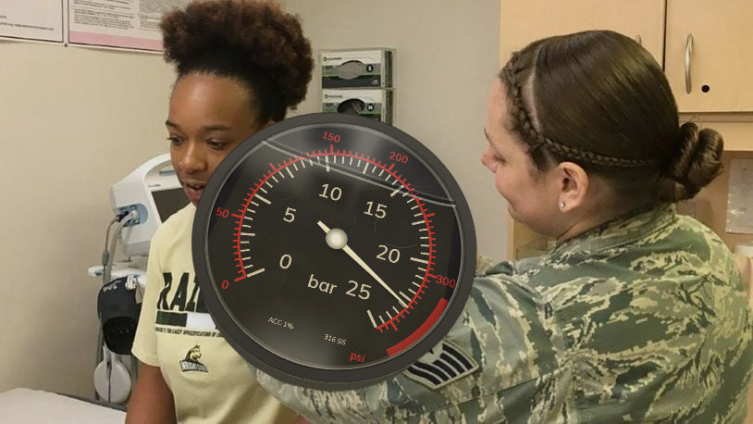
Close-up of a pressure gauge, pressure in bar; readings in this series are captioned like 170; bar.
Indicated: 23; bar
